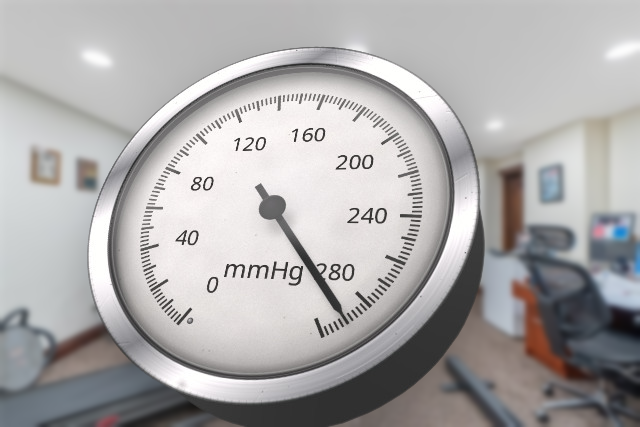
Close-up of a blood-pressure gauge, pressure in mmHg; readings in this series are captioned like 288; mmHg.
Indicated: 290; mmHg
